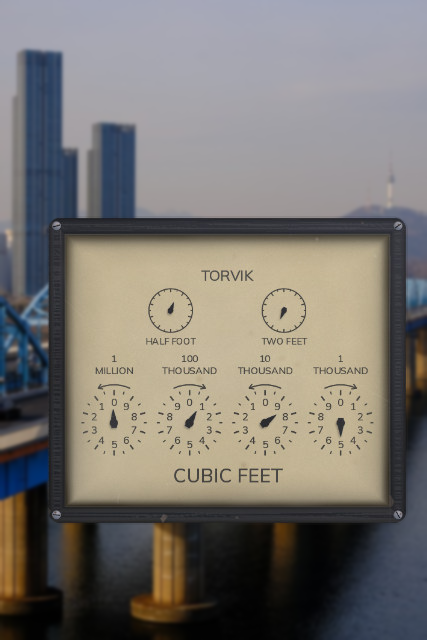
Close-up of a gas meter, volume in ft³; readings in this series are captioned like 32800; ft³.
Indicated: 8500; ft³
